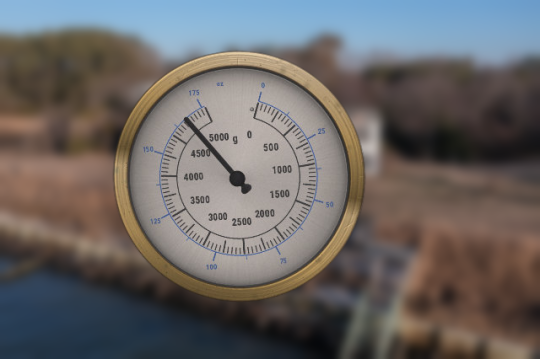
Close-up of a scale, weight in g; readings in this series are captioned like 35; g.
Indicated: 4750; g
